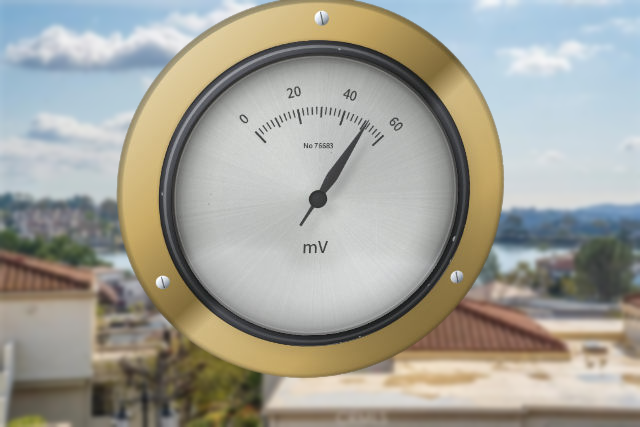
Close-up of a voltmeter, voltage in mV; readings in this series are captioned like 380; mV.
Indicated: 50; mV
